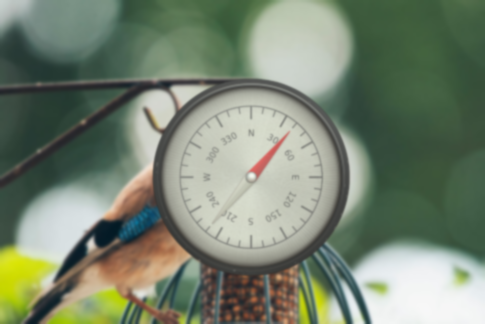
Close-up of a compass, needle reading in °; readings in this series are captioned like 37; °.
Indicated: 40; °
